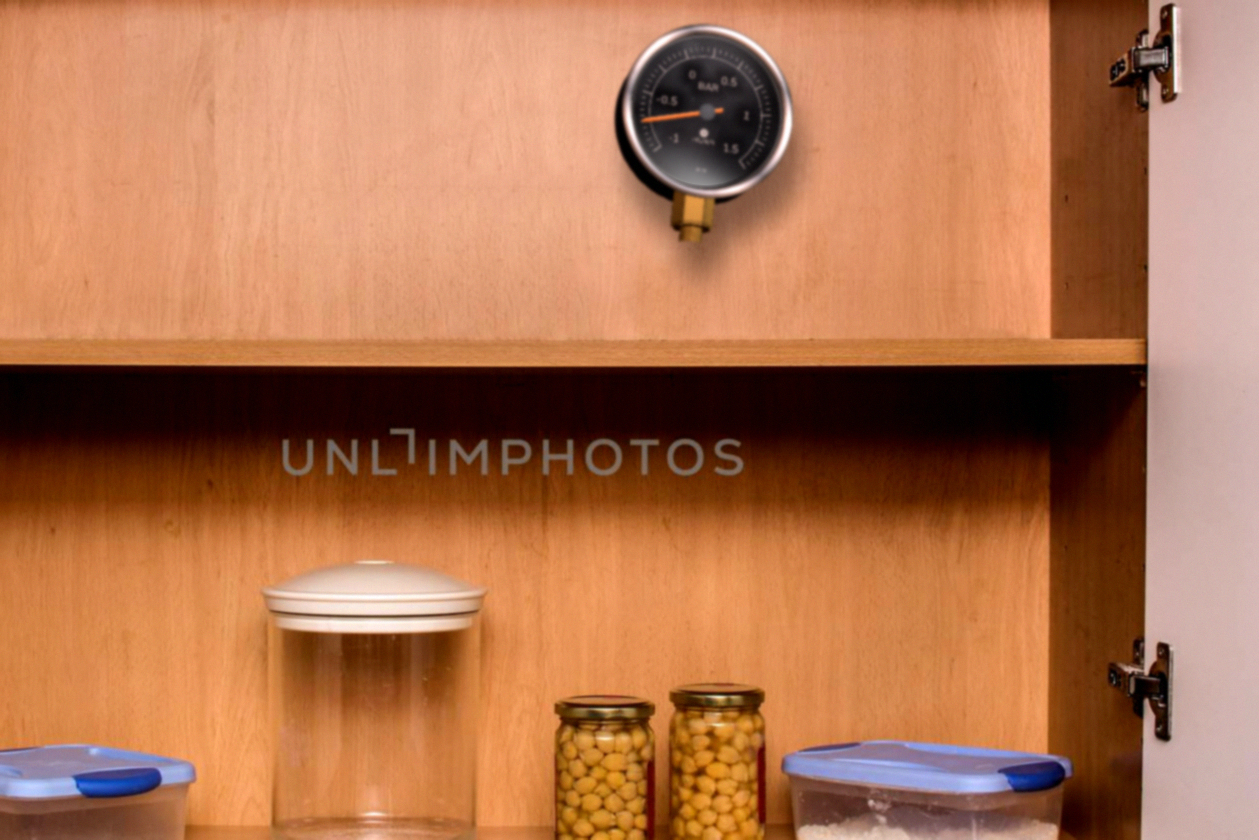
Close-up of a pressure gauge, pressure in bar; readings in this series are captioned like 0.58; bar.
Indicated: -0.75; bar
